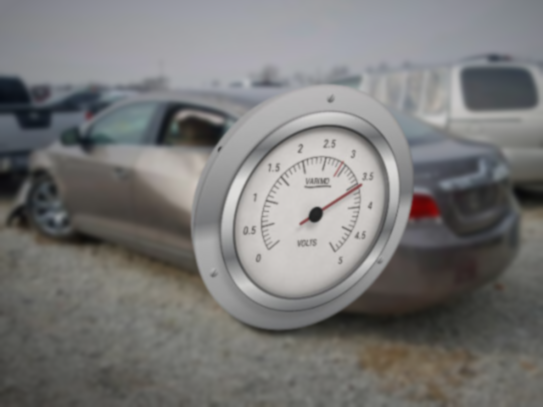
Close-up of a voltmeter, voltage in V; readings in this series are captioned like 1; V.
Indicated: 3.5; V
